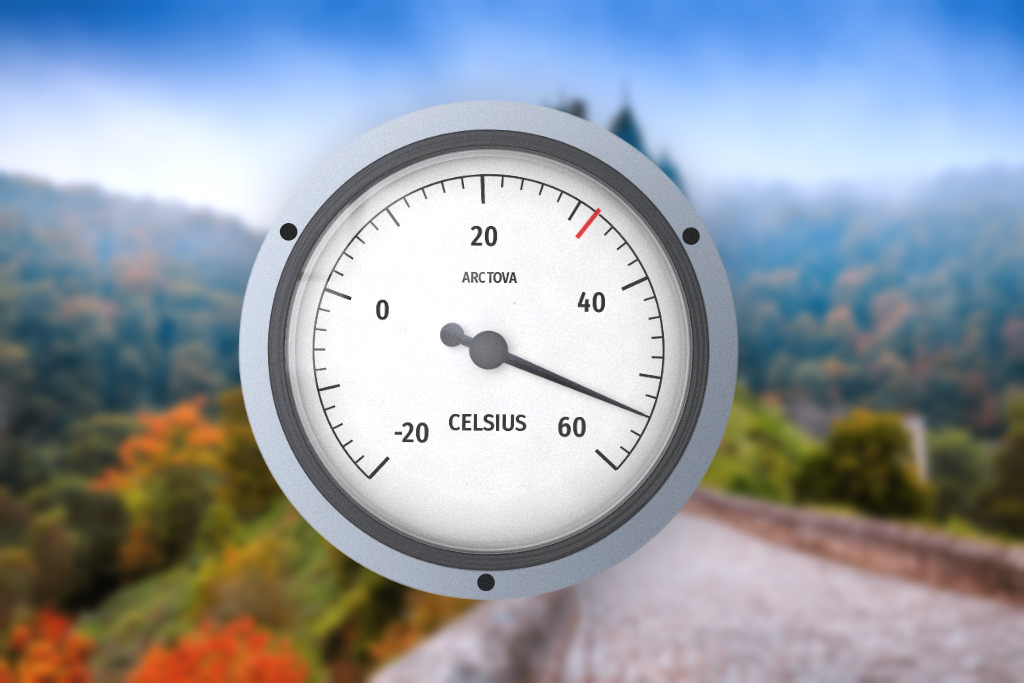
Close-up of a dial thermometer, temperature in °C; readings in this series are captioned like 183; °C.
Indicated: 54; °C
